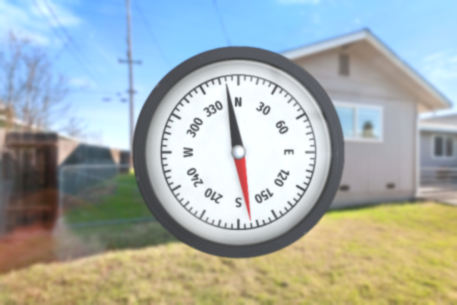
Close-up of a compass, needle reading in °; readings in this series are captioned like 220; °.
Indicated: 170; °
